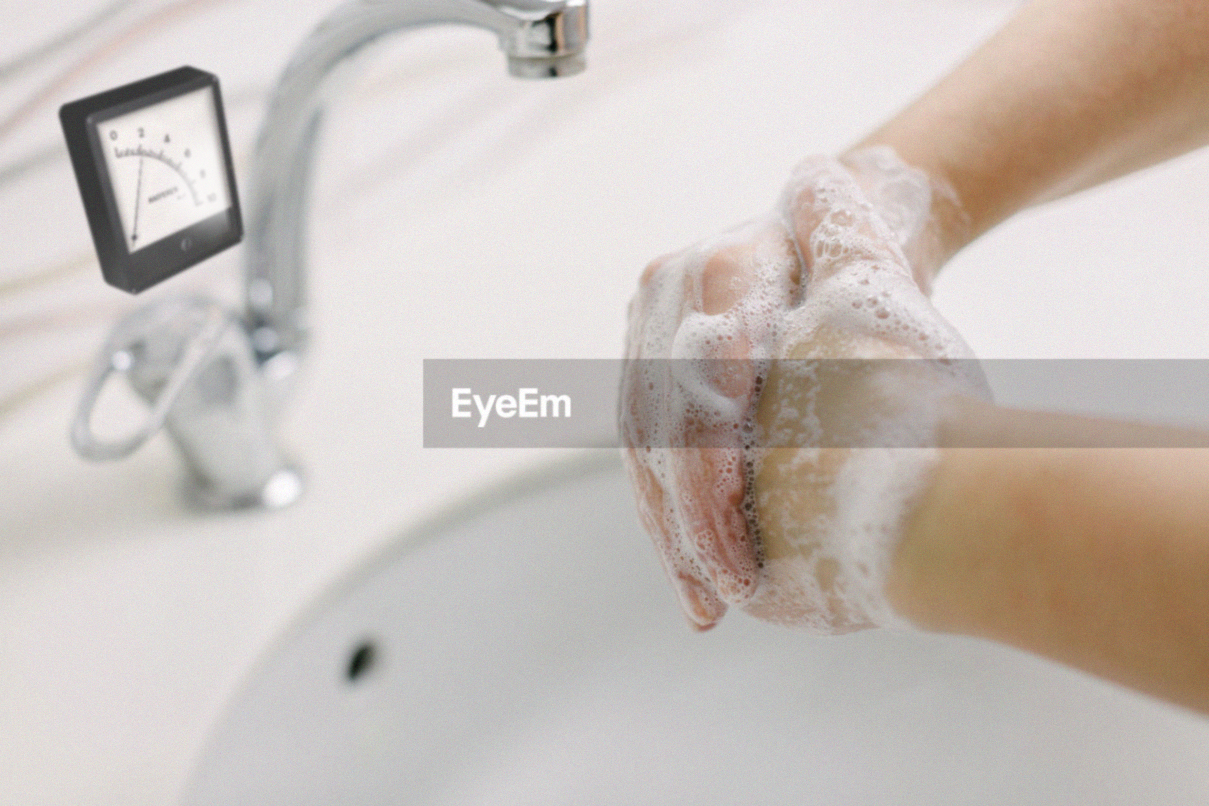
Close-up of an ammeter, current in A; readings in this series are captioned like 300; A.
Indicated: 2; A
